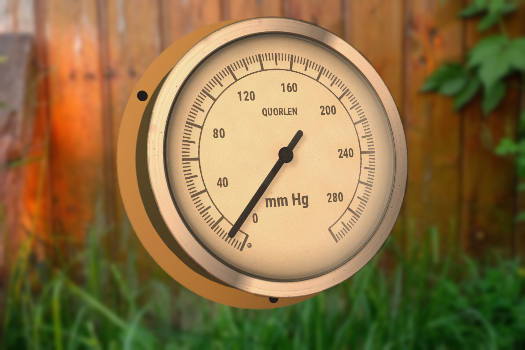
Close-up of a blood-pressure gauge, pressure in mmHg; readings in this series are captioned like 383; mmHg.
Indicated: 10; mmHg
